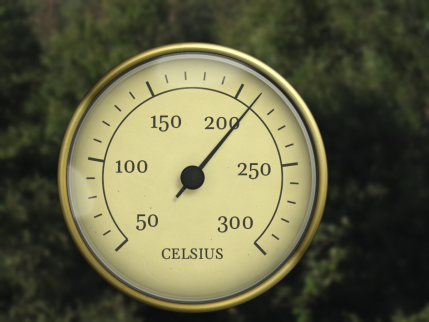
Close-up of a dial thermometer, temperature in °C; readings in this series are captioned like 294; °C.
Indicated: 210; °C
